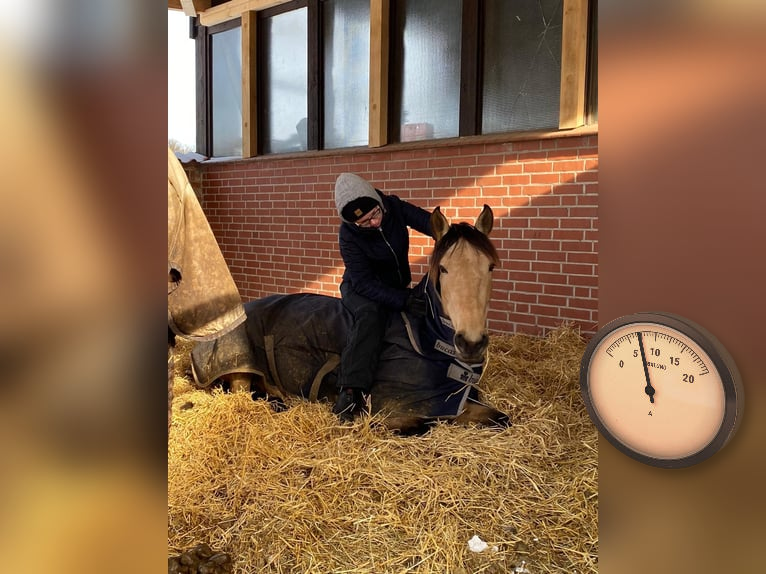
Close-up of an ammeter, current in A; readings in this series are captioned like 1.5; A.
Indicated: 7.5; A
